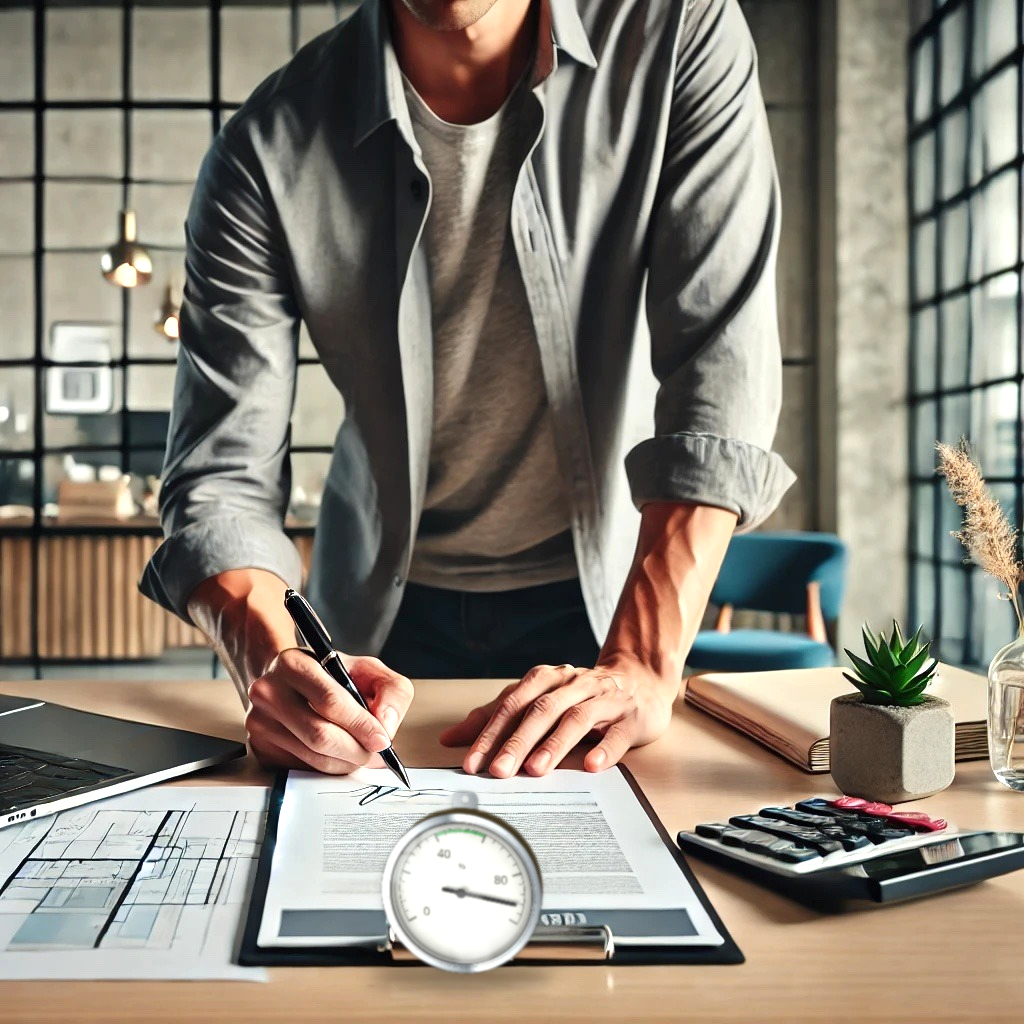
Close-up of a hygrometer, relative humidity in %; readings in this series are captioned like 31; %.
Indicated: 92; %
